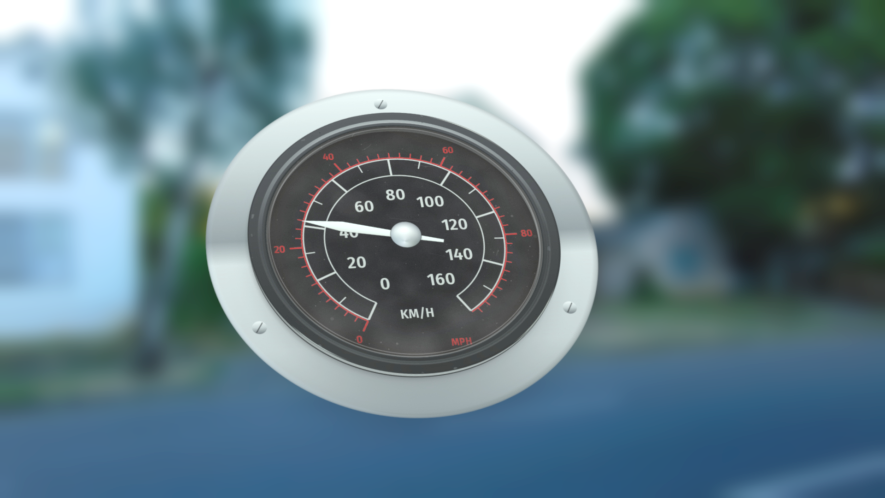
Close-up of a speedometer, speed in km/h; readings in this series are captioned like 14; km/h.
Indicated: 40; km/h
